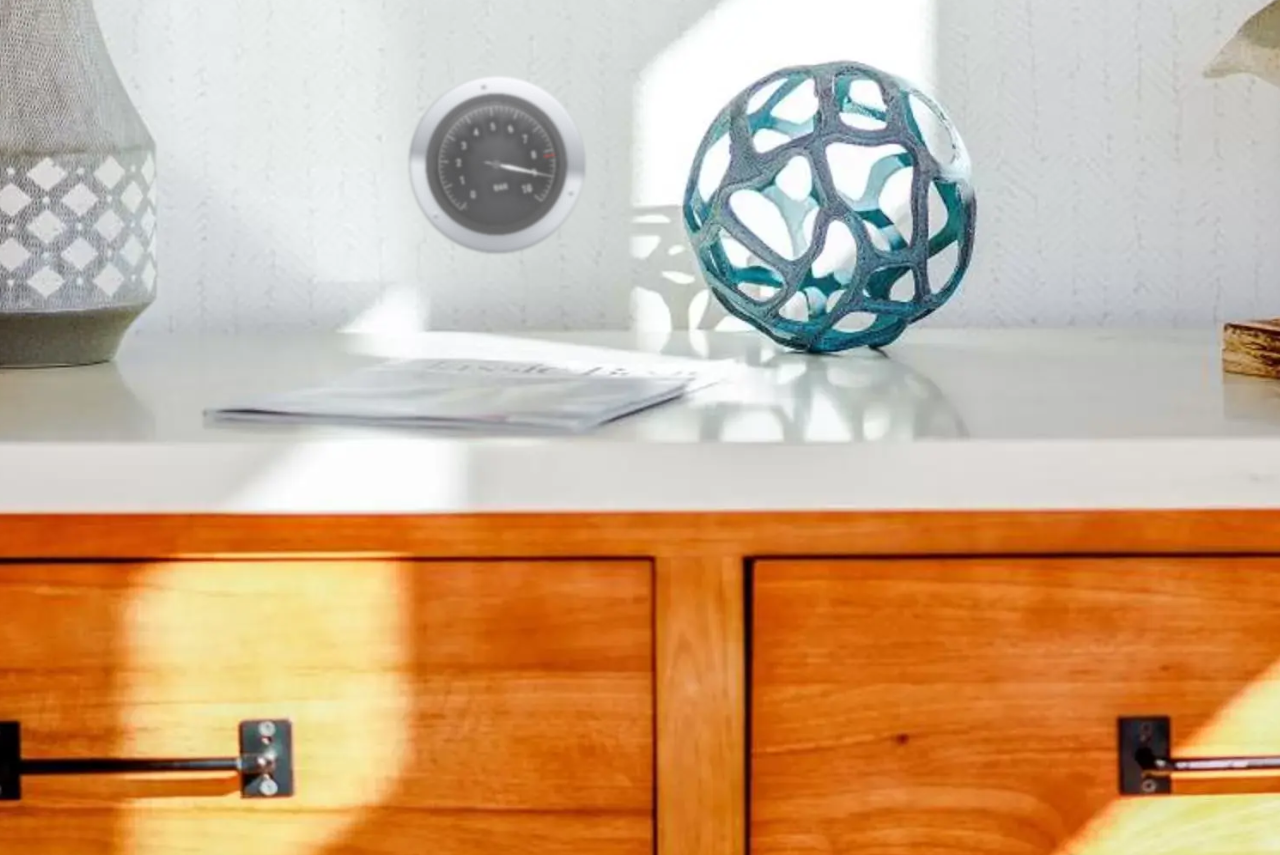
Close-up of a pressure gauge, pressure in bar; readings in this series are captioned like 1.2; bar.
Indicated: 9; bar
